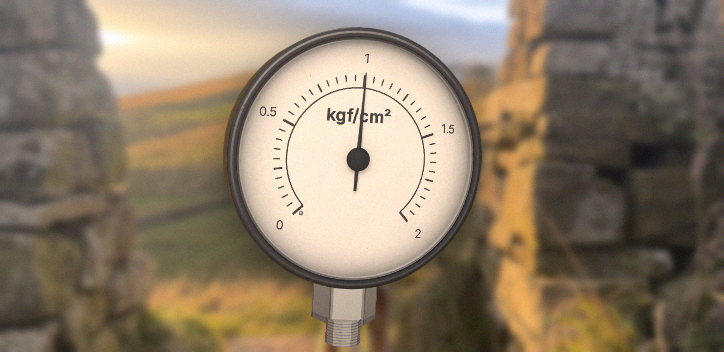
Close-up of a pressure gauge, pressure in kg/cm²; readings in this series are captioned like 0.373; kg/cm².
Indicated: 1; kg/cm²
